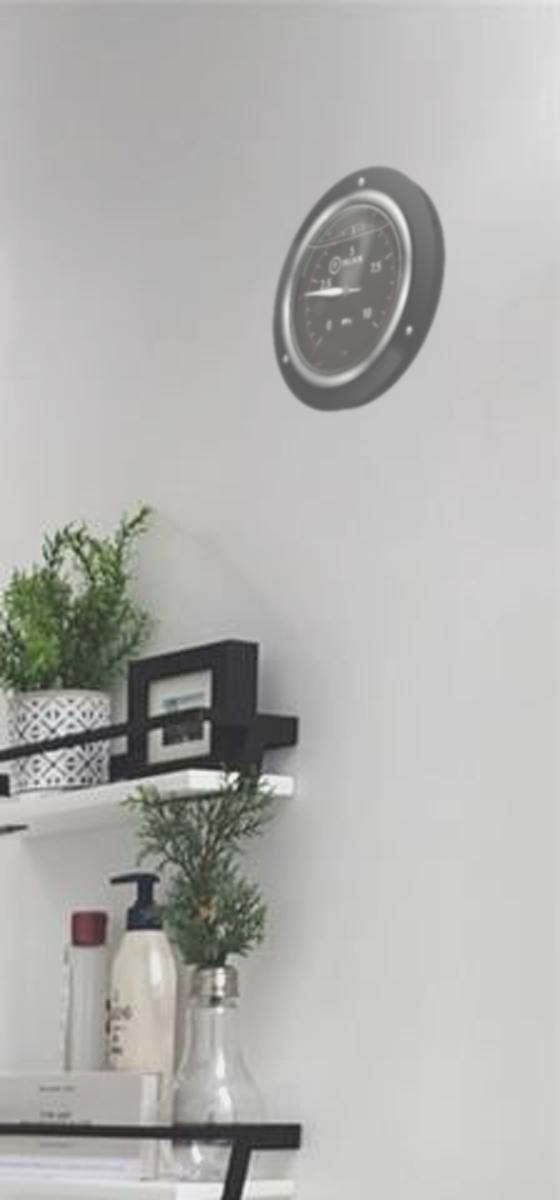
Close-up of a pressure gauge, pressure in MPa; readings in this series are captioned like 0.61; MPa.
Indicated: 2; MPa
